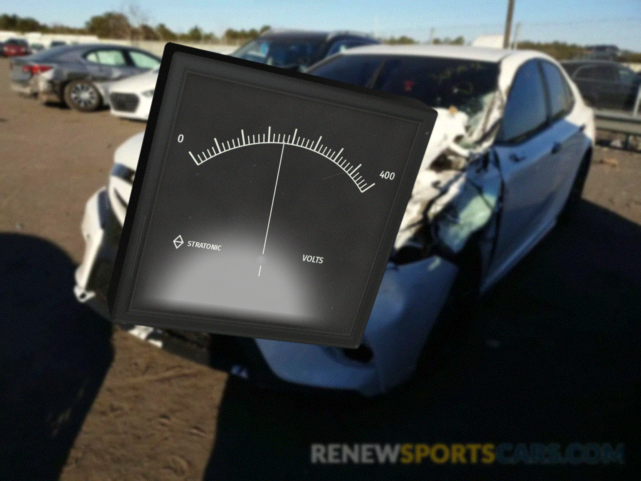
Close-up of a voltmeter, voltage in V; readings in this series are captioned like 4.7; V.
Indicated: 180; V
